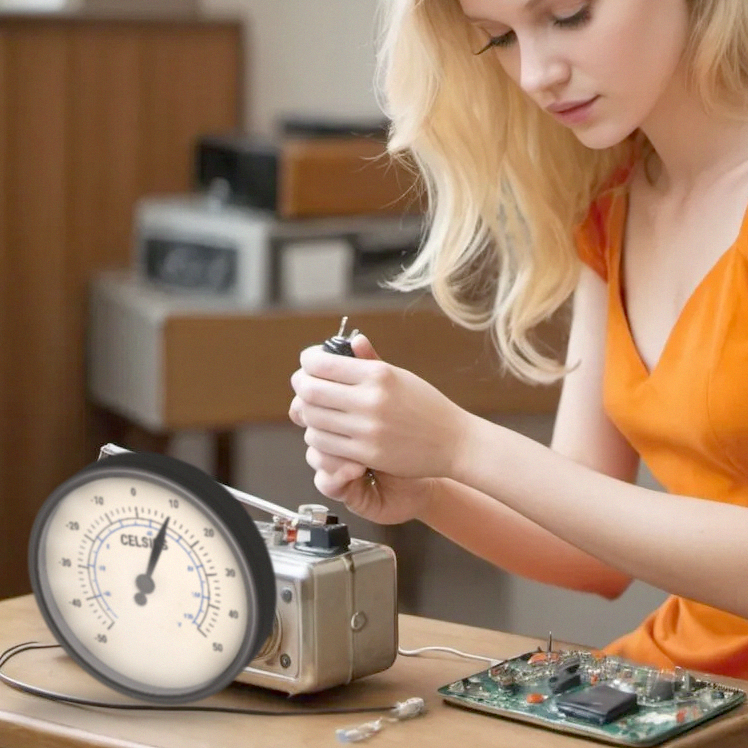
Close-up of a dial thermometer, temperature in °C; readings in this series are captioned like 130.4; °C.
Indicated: 10; °C
